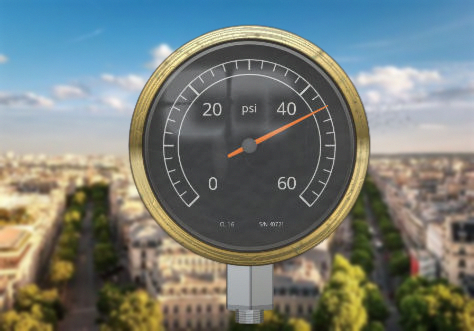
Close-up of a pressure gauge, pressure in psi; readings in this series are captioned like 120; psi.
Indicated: 44; psi
